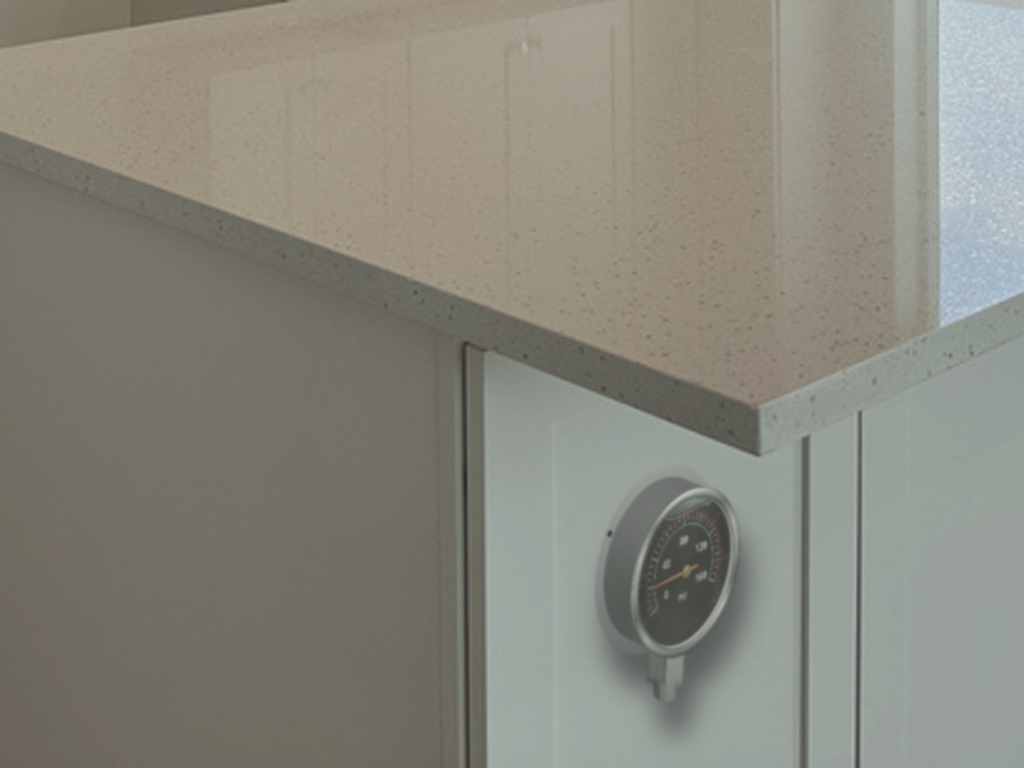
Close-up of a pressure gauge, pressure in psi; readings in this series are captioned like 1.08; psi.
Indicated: 20; psi
